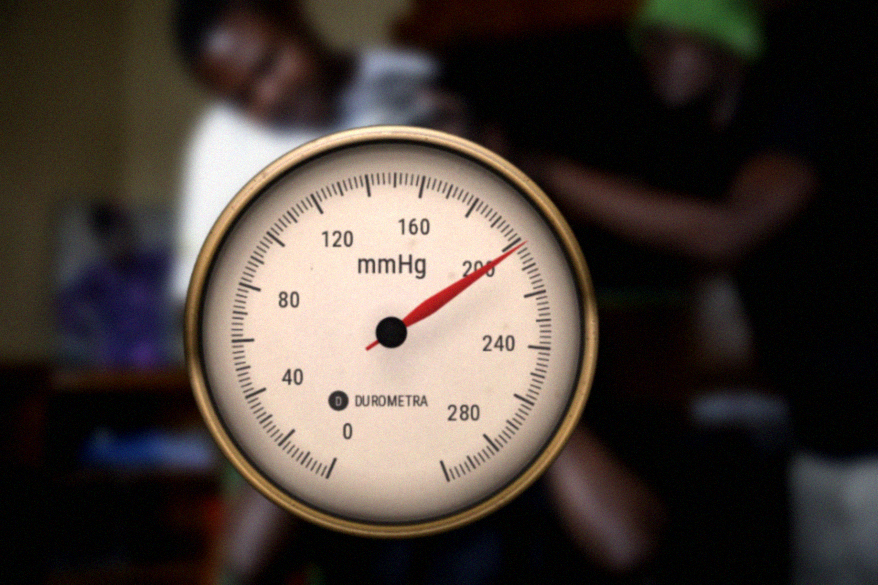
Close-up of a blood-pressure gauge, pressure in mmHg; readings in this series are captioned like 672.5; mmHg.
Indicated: 202; mmHg
